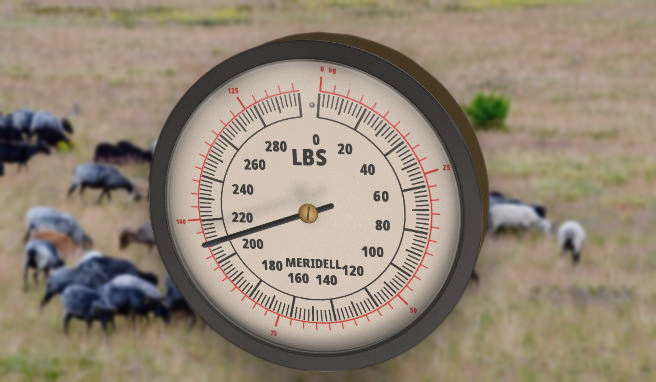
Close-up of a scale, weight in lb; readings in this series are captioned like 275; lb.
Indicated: 210; lb
